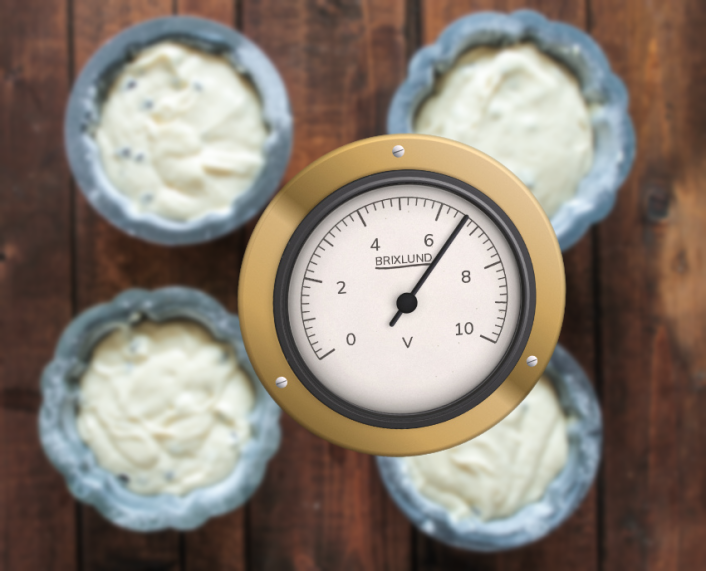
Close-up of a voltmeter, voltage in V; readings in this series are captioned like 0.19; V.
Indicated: 6.6; V
